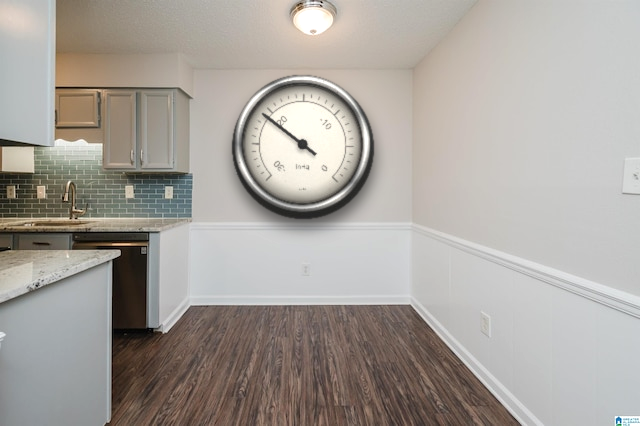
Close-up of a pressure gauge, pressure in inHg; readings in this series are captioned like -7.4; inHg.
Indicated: -21; inHg
